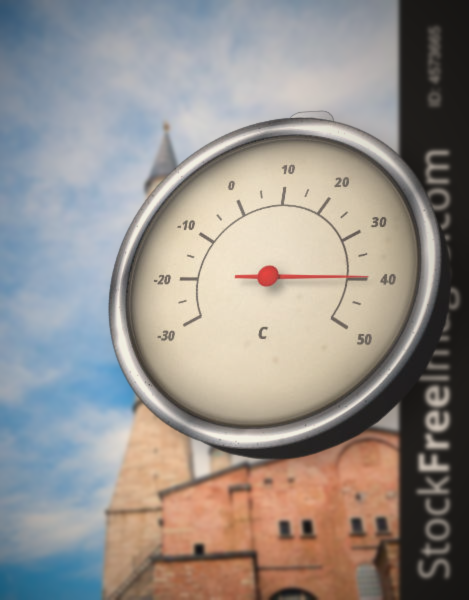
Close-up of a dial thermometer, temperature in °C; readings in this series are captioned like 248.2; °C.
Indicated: 40; °C
